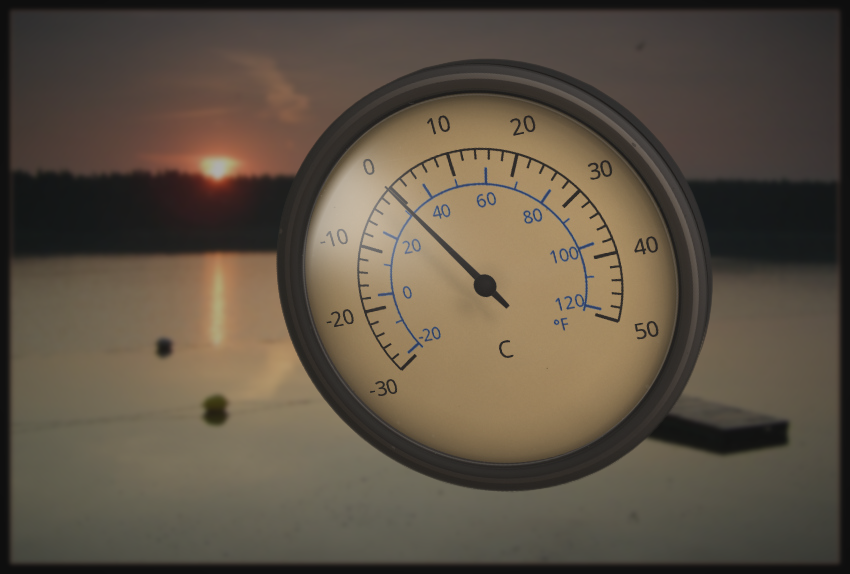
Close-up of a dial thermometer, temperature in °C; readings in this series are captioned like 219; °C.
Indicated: 0; °C
